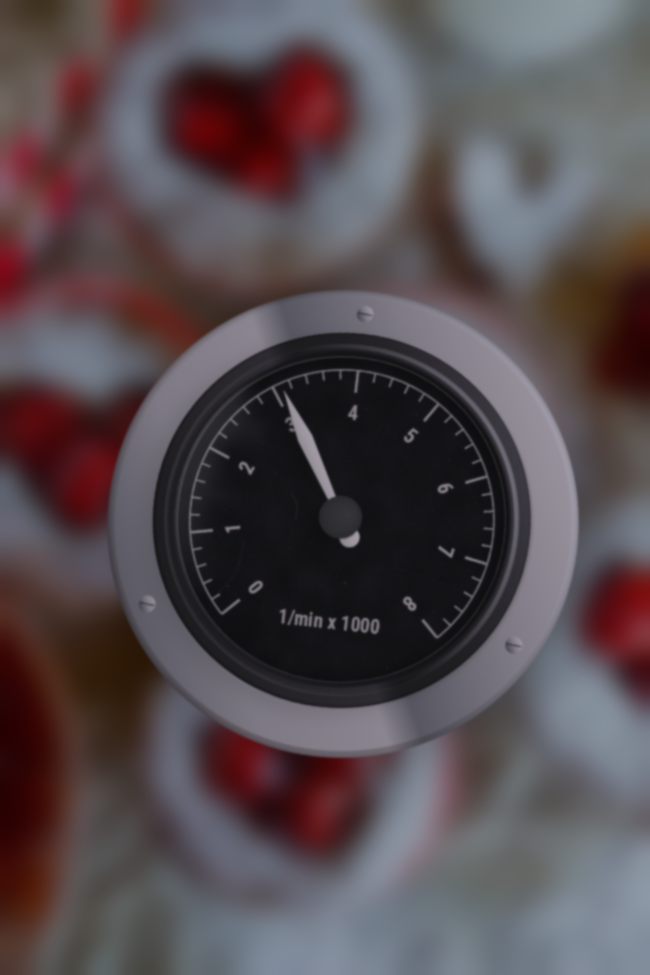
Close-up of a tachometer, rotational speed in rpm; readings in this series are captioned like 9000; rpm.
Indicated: 3100; rpm
